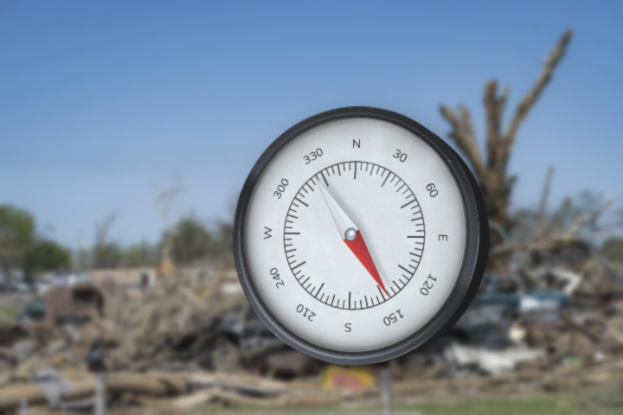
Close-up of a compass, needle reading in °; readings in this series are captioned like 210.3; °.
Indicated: 145; °
